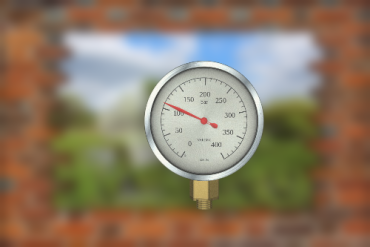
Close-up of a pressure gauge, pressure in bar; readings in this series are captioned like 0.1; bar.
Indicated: 110; bar
